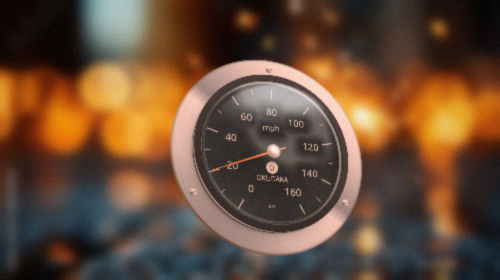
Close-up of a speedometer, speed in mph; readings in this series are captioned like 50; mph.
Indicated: 20; mph
